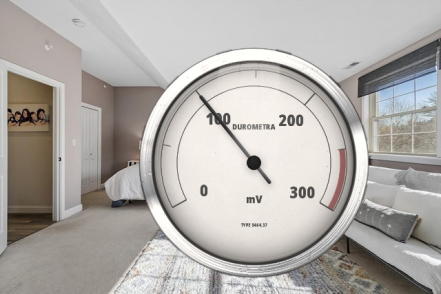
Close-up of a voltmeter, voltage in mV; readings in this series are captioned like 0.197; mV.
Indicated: 100; mV
